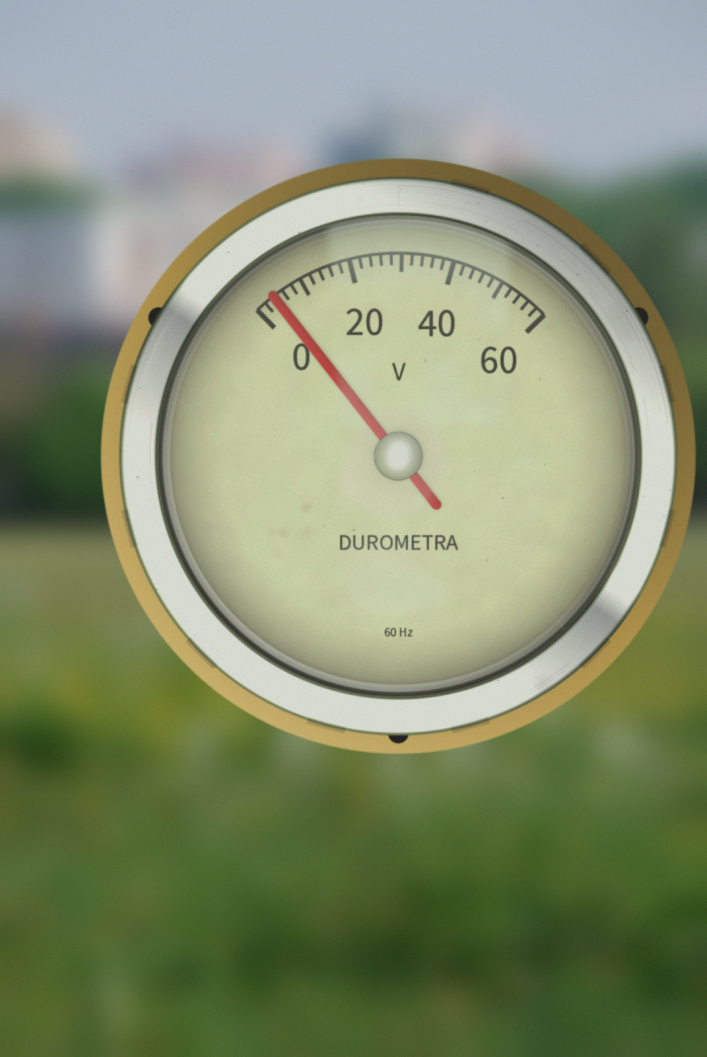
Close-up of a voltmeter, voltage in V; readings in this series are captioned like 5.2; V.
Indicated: 4; V
